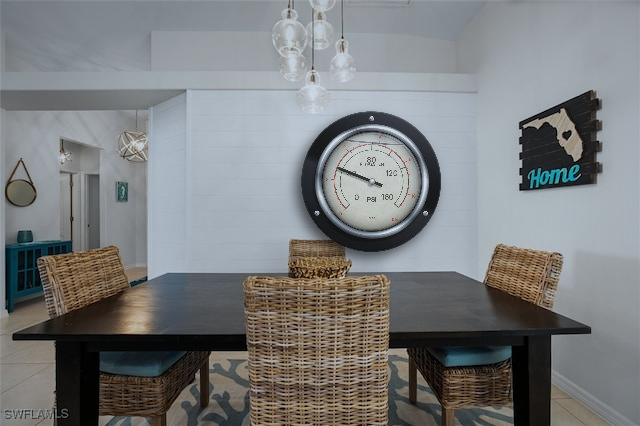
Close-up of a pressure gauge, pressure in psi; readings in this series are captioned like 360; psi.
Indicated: 40; psi
